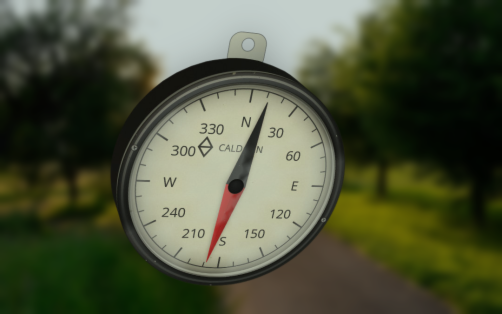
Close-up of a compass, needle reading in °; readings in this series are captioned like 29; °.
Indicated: 190; °
